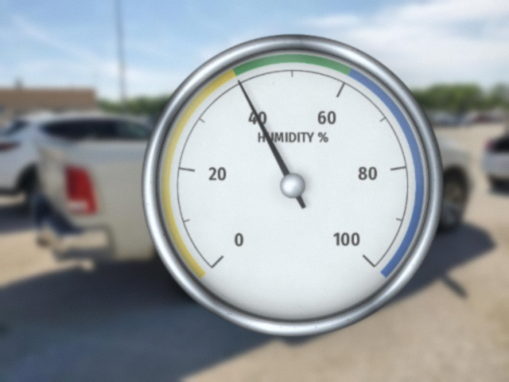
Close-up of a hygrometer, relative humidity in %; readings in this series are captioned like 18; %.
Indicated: 40; %
